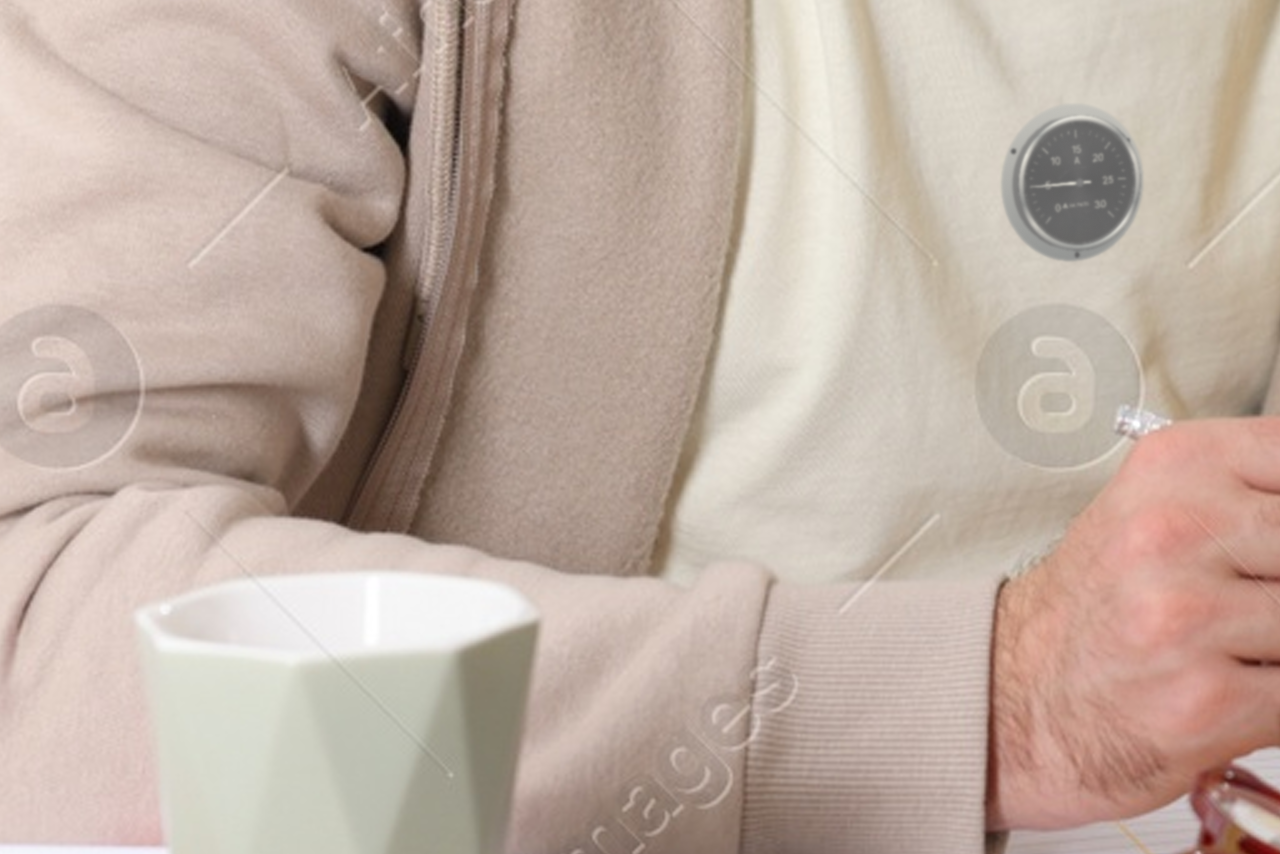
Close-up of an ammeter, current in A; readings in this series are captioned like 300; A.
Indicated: 5; A
